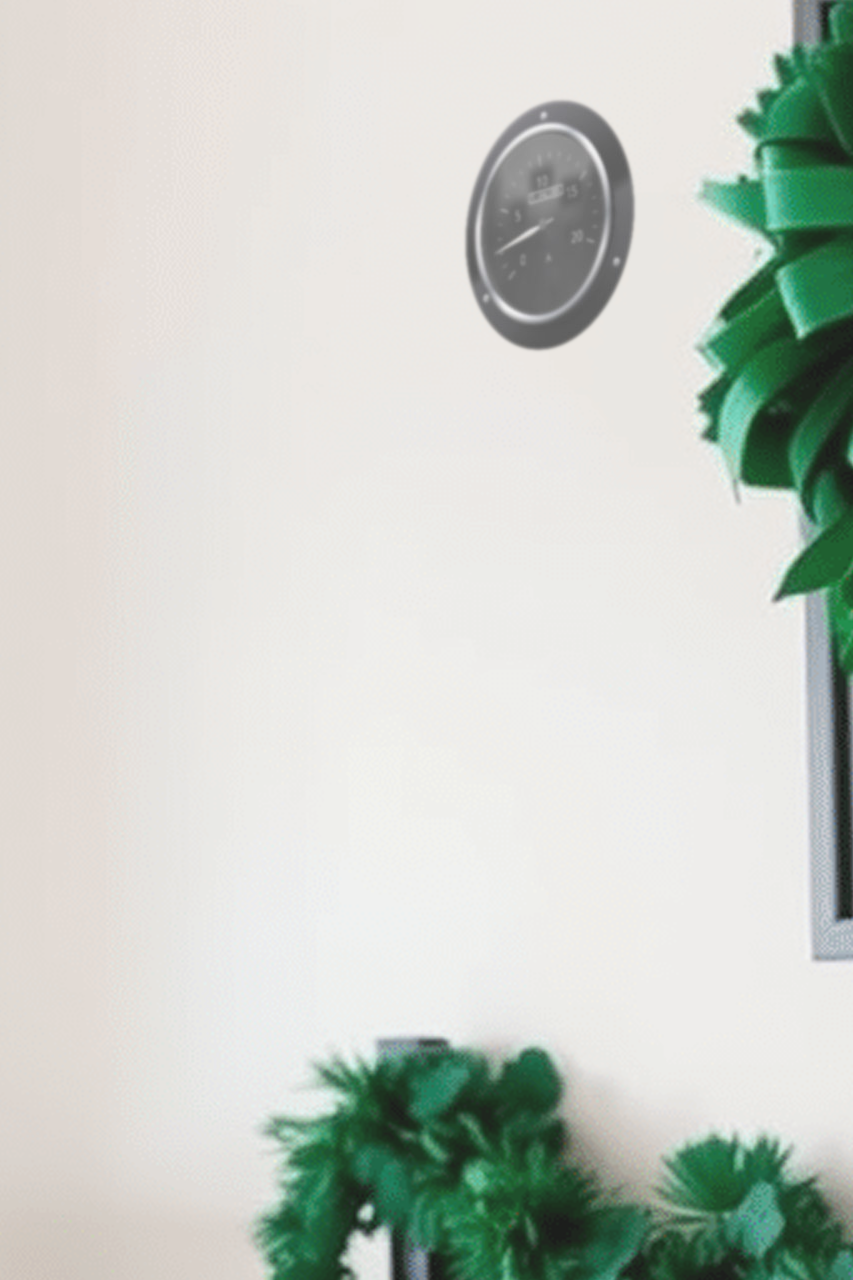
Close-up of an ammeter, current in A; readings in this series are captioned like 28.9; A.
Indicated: 2; A
